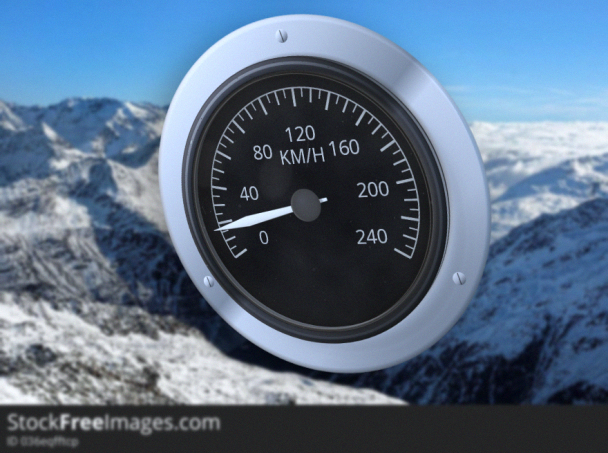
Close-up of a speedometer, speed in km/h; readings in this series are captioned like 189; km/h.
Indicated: 17.5; km/h
